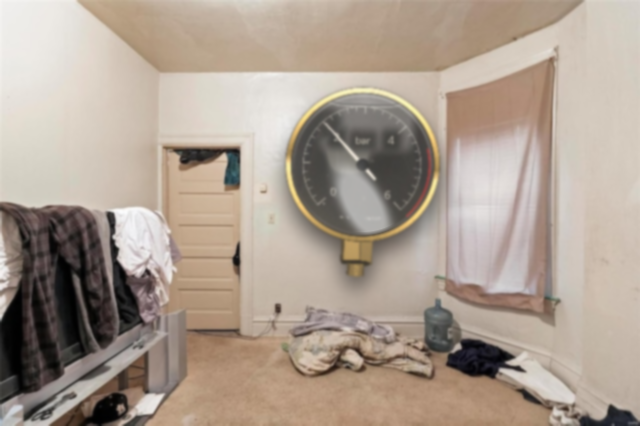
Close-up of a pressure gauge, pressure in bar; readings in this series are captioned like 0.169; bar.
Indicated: 2; bar
